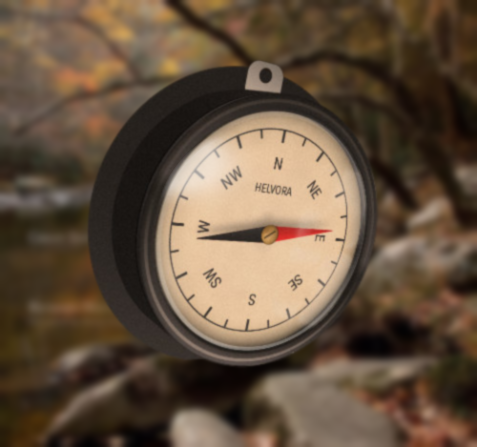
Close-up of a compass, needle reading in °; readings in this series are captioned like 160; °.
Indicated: 82.5; °
